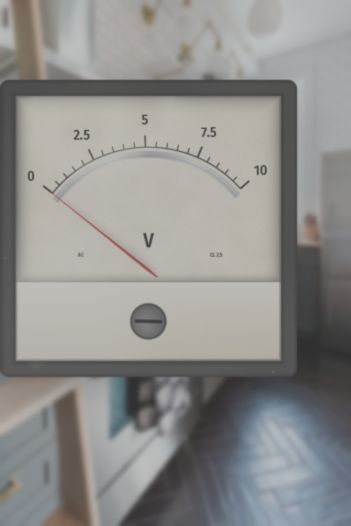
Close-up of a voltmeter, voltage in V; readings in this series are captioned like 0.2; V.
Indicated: 0; V
